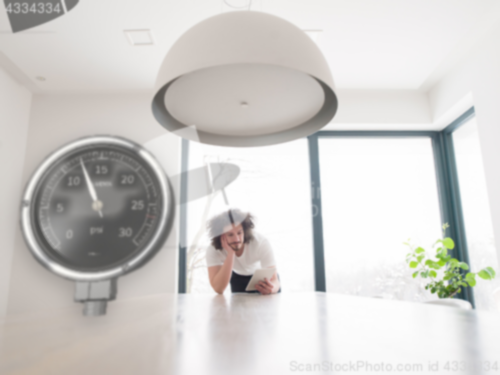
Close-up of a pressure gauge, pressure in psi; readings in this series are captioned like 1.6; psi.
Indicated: 12.5; psi
